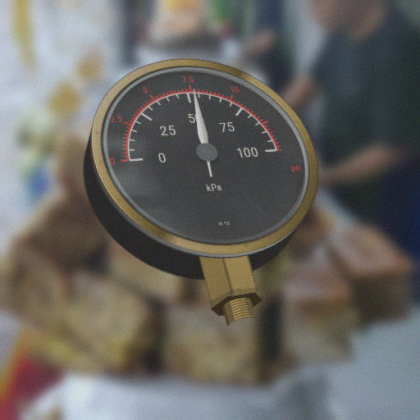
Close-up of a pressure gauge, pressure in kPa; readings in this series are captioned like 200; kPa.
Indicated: 52.5; kPa
